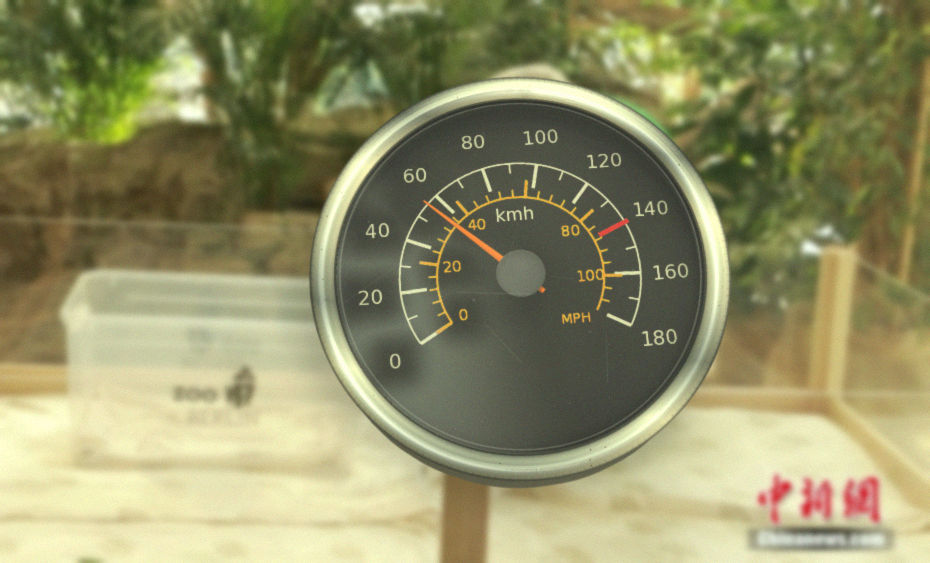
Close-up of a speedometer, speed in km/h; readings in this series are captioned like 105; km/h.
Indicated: 55; km/h
